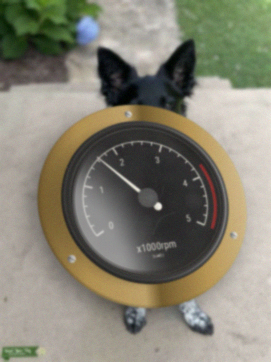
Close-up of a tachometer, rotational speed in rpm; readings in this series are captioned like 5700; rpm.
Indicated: 1600; rpm
